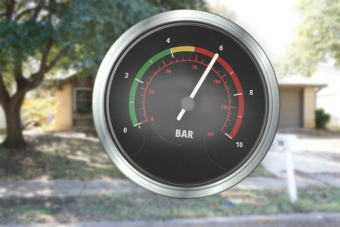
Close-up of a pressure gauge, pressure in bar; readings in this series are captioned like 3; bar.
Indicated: 6; bar
